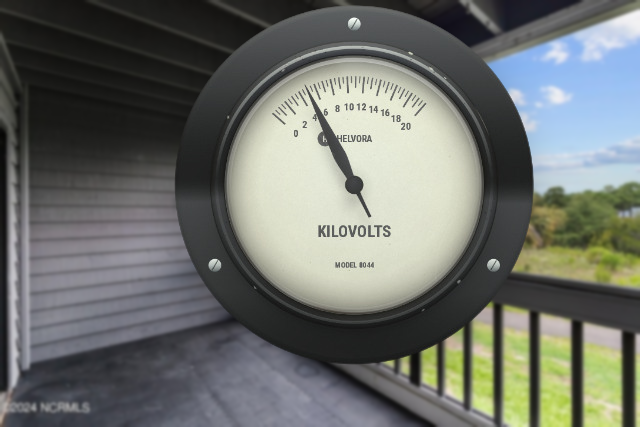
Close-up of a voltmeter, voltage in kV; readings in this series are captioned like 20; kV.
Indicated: 5; kV
